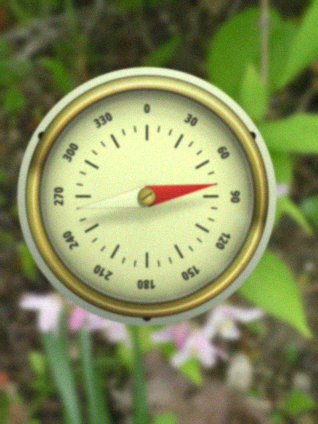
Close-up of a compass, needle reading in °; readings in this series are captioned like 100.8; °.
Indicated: 80; °
